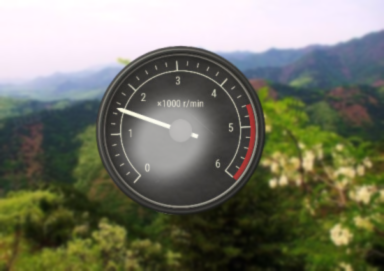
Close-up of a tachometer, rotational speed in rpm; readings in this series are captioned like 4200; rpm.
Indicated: 1500; rpm
